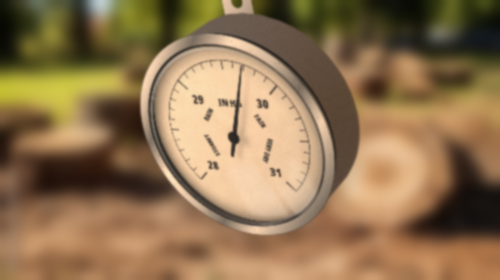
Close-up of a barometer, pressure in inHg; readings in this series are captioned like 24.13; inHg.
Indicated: 29.7; inHg
